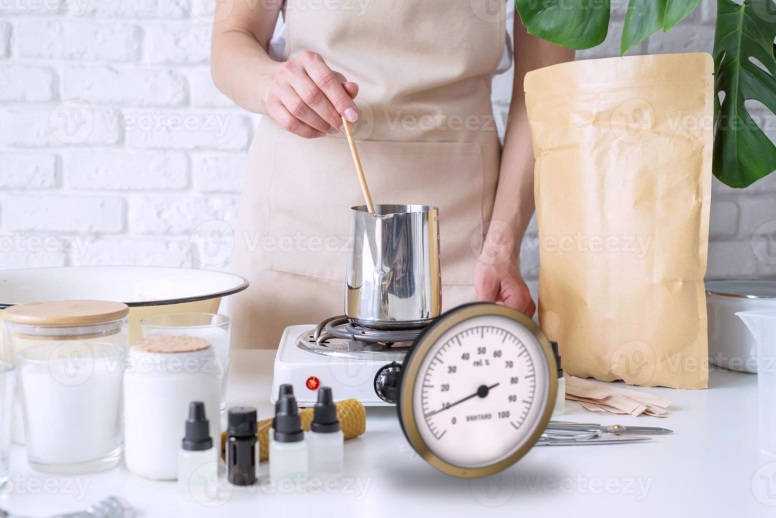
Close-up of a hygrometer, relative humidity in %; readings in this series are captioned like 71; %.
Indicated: 10; %
